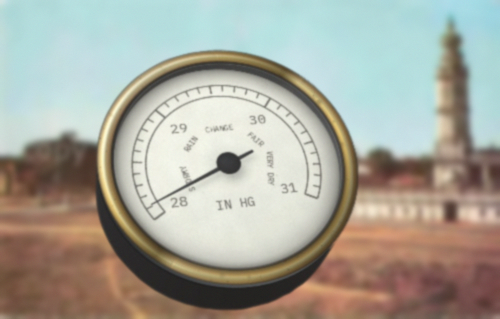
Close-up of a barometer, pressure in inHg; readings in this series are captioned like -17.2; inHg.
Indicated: 28.1; inHg
